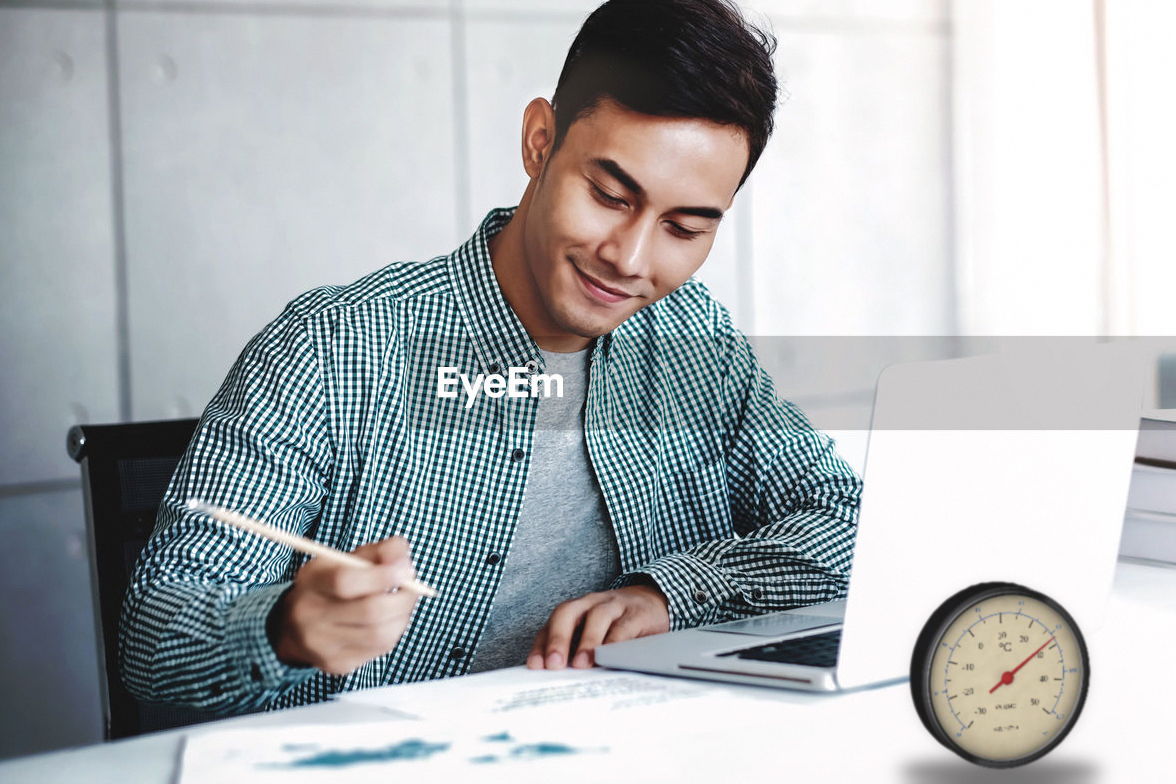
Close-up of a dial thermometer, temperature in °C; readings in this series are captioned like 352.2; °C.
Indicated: 27.5; °C
